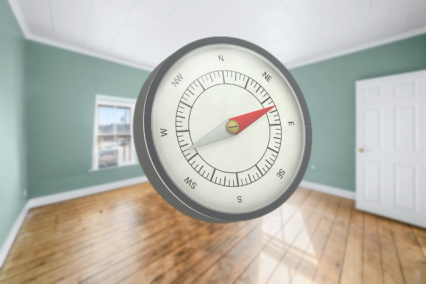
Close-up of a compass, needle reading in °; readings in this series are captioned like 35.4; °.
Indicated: 70; °
